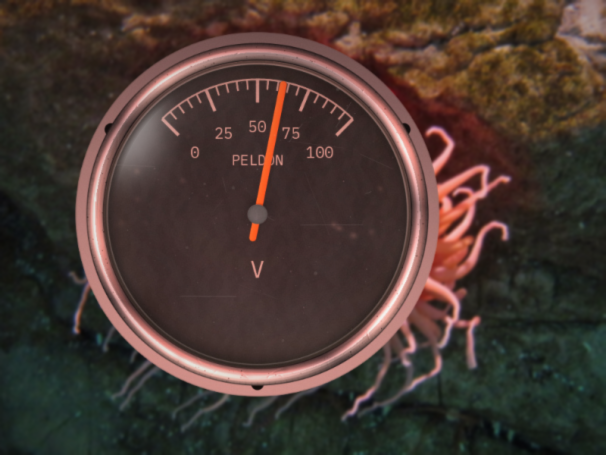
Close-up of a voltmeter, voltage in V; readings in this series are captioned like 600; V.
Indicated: 62.5; V
